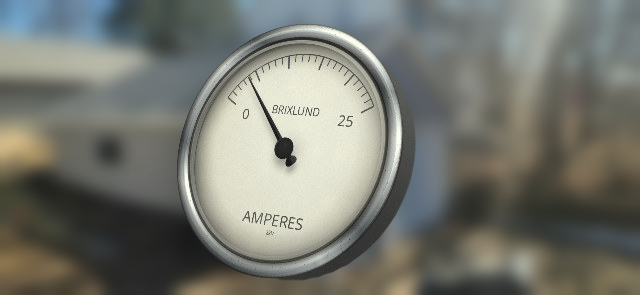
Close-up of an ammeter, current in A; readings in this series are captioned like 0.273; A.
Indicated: 4; A
